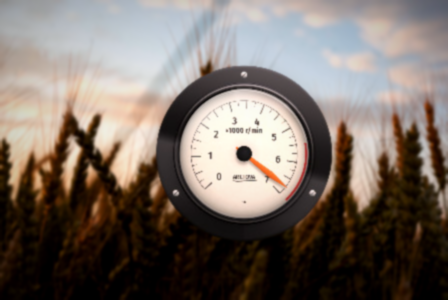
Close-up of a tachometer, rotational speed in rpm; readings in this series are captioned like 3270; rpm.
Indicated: 6750; rpm
